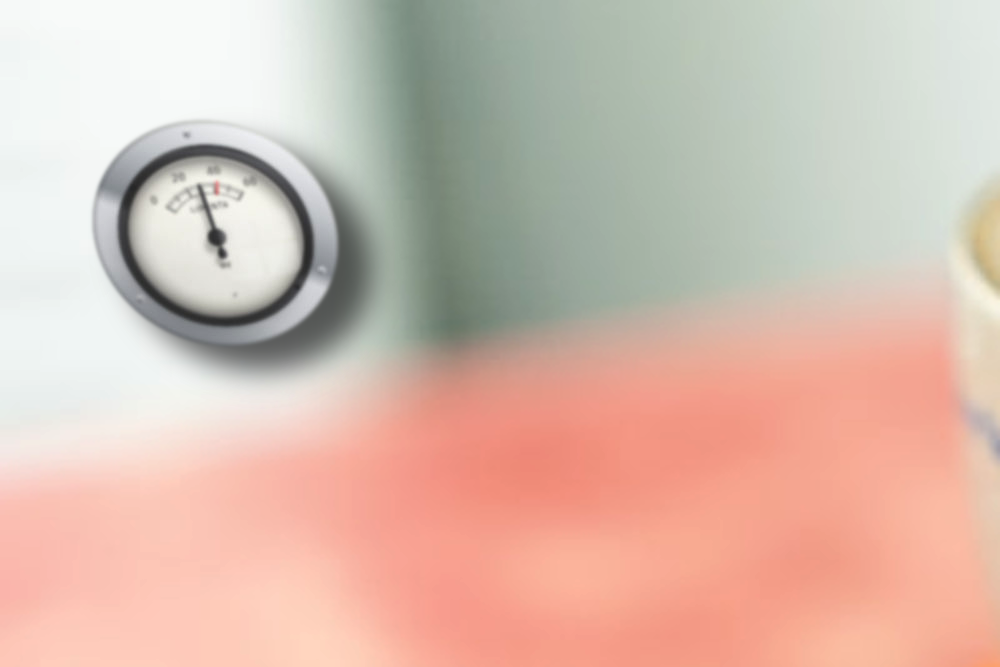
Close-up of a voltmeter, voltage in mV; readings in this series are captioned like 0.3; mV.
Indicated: 30; mV
